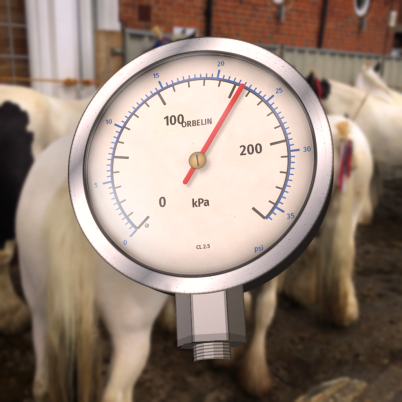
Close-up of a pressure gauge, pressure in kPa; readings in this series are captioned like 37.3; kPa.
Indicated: 155; kPa
